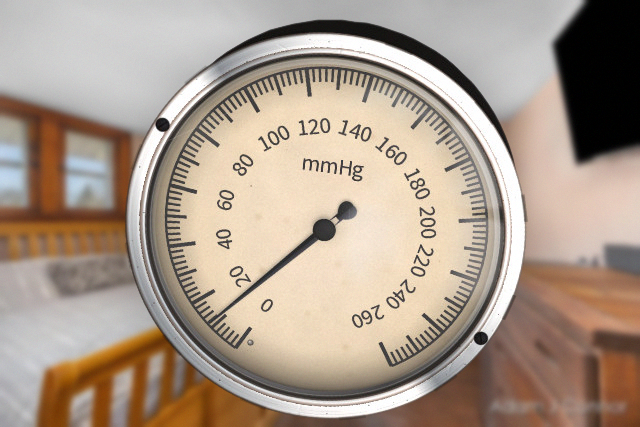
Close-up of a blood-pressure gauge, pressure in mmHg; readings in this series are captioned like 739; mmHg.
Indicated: 12; mmHg
